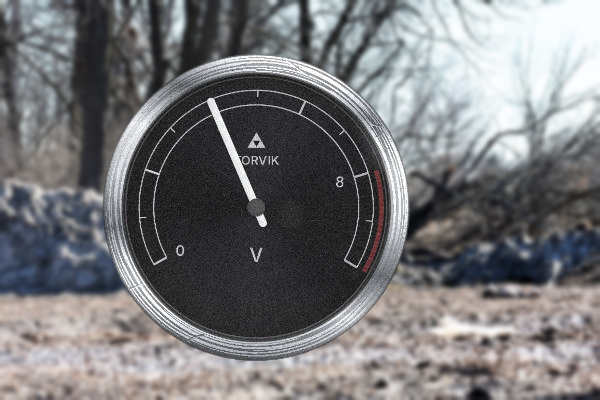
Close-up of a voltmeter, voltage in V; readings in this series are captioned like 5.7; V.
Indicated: 4; V
